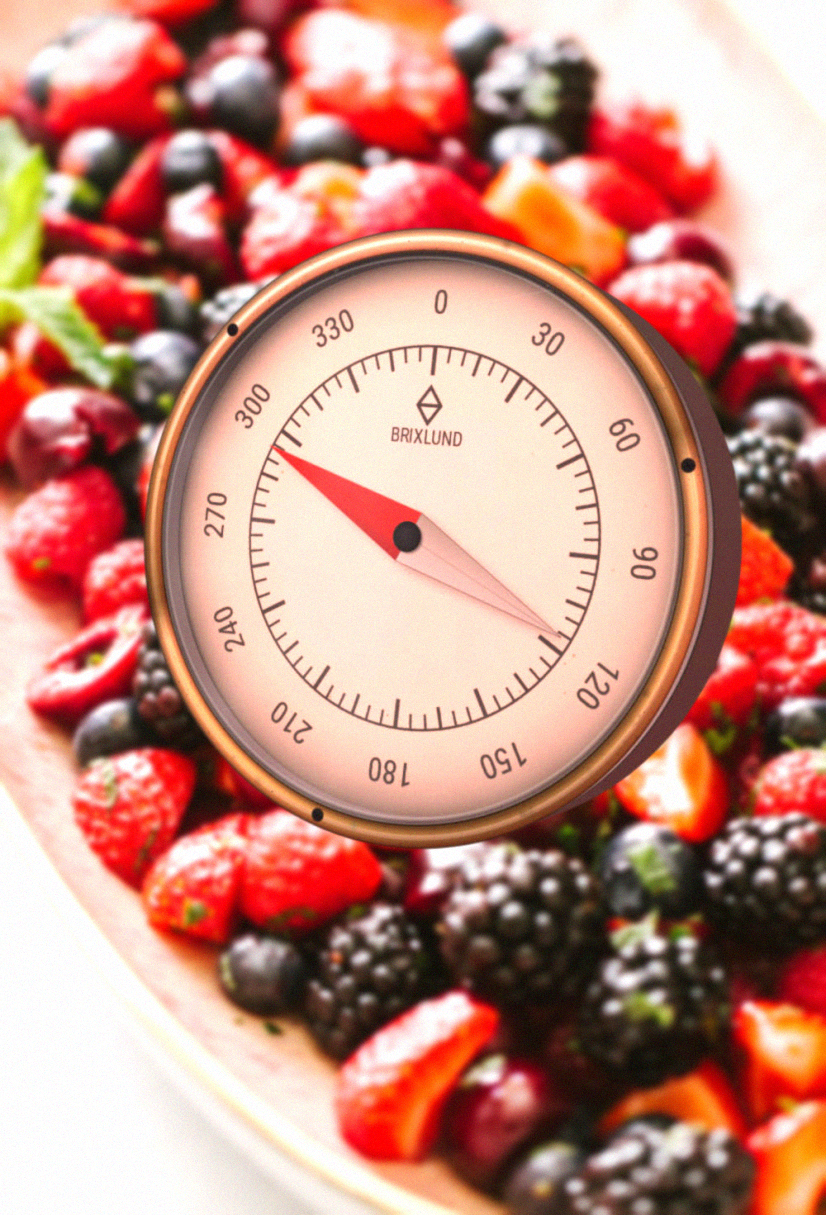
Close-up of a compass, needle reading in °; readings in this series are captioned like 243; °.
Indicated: 295; °
